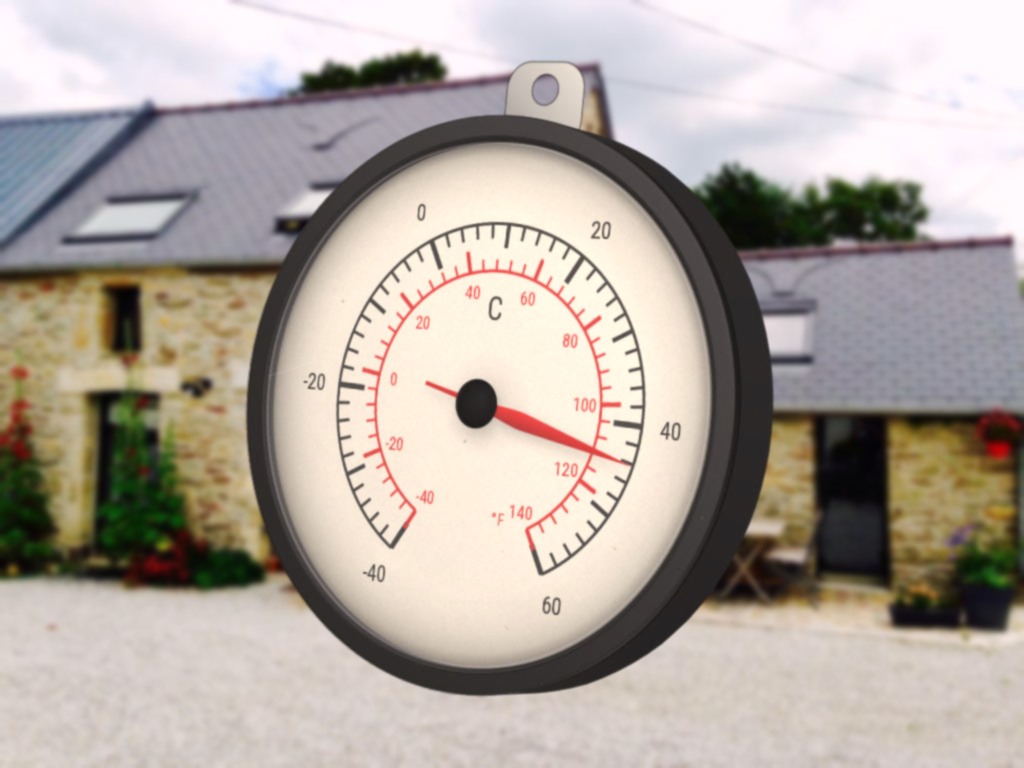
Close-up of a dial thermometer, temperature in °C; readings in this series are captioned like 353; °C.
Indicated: 44; °C
